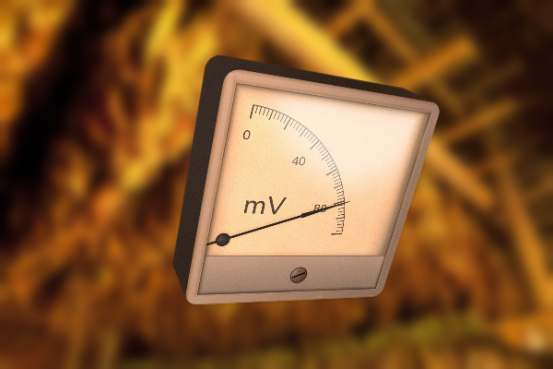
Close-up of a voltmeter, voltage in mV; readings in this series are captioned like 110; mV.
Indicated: 80; mV
